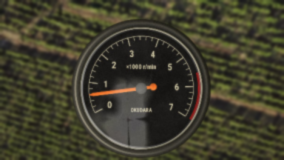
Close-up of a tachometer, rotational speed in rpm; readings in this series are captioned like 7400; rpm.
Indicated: 600; rpm
